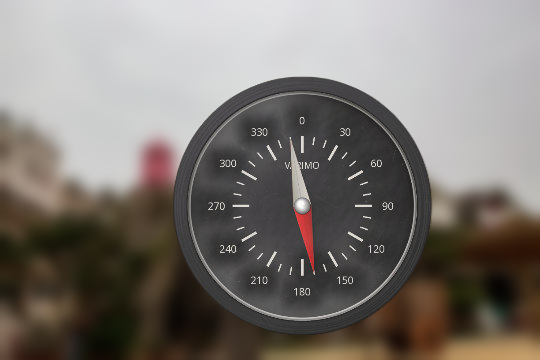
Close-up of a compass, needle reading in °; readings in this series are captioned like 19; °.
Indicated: 170; °
